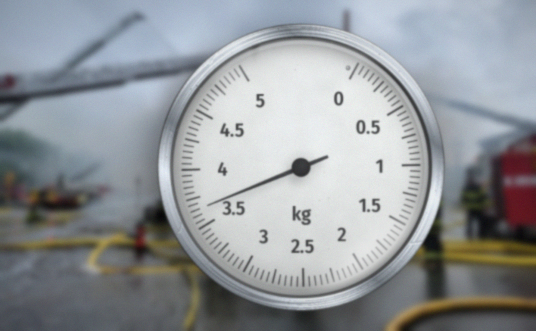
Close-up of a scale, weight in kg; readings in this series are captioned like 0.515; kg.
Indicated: 3.65; kg
